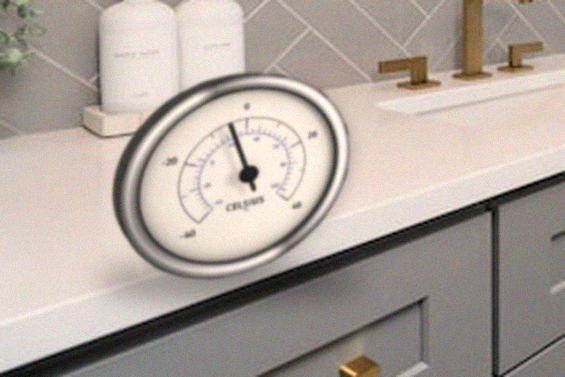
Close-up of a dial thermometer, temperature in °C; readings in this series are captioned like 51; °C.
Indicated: -5; °C
